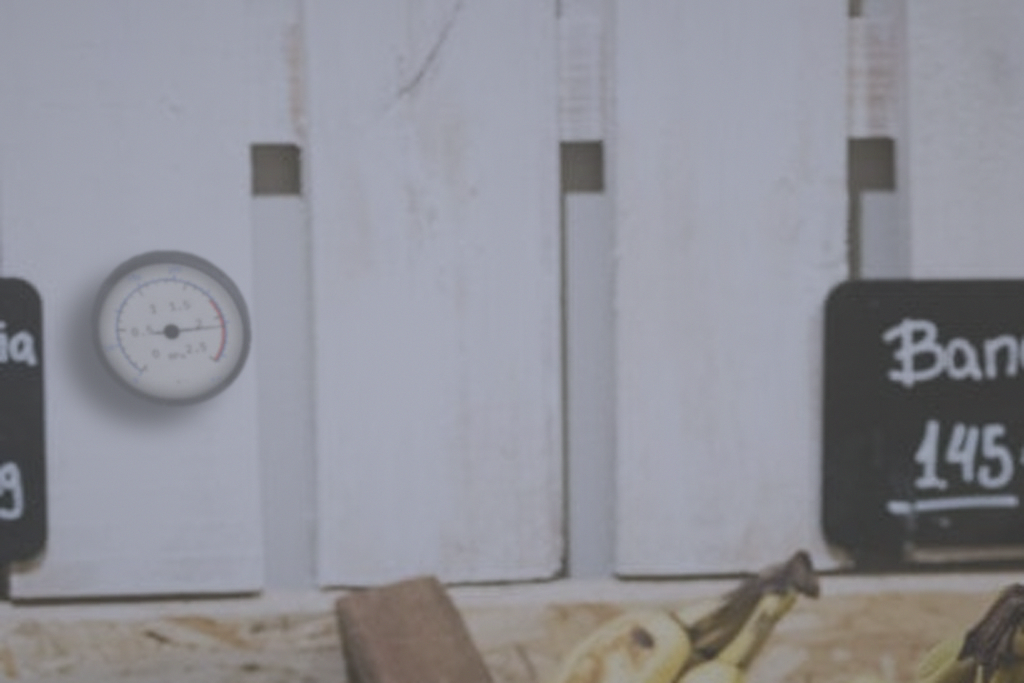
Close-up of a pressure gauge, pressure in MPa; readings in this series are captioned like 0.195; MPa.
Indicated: 2.1; MPa
